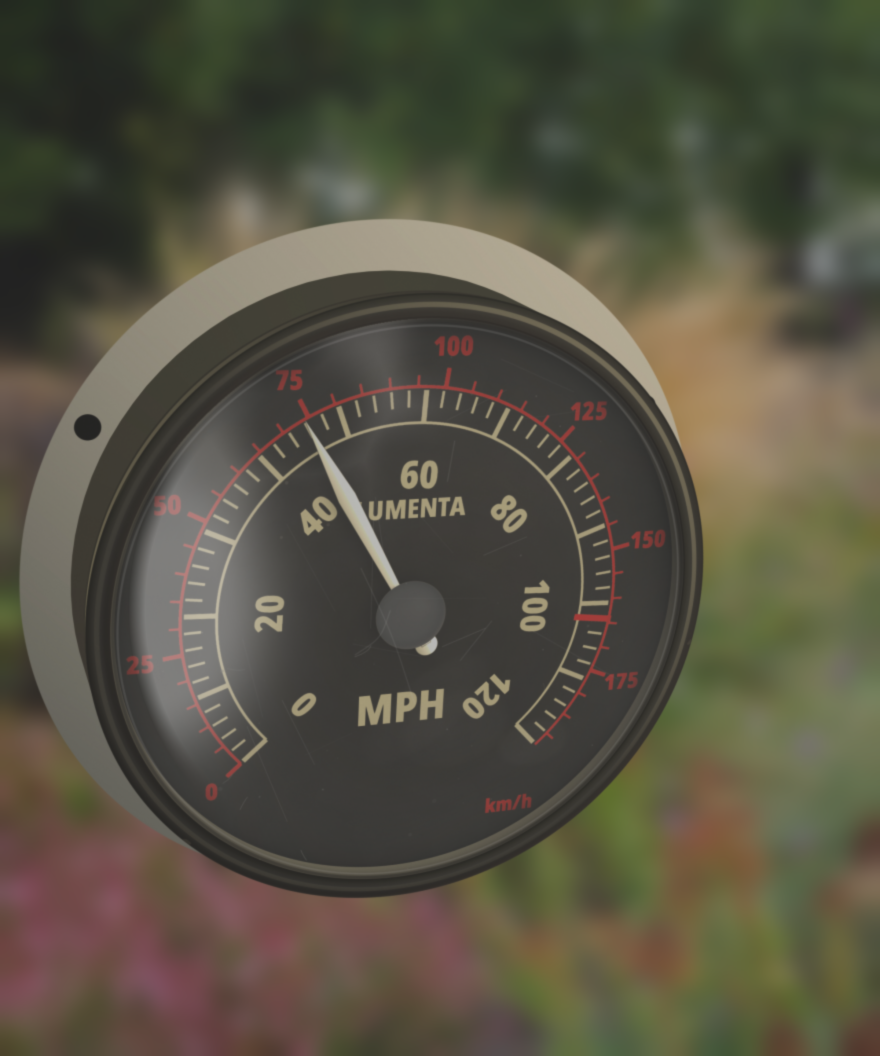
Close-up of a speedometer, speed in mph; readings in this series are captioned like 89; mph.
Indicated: 46; mph
